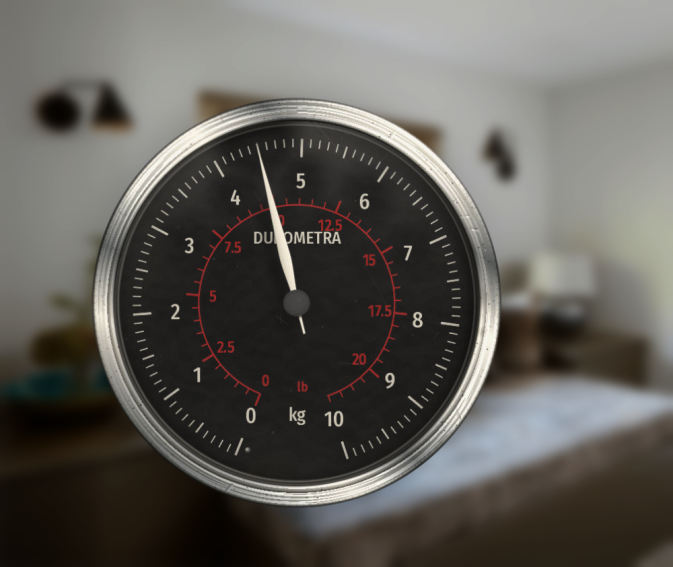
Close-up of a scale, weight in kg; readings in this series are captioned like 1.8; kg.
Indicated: 4.5; kg
